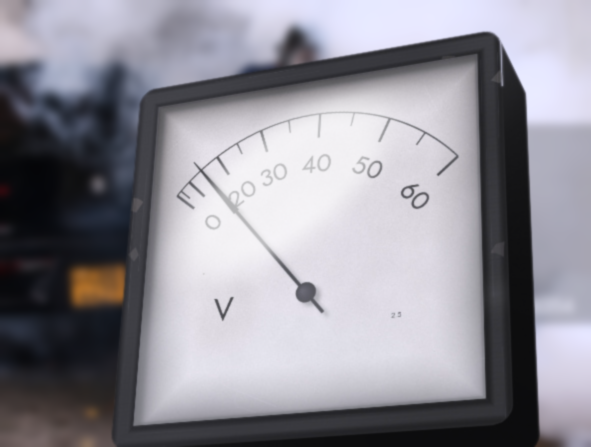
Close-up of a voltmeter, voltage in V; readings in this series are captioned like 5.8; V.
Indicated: 15; V
